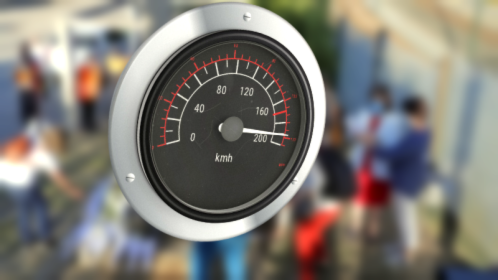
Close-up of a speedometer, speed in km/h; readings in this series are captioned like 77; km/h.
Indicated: 190; km/h
